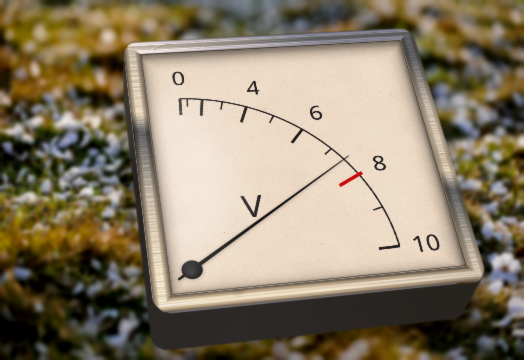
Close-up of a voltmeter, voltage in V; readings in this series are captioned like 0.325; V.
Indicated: 7.5; V
